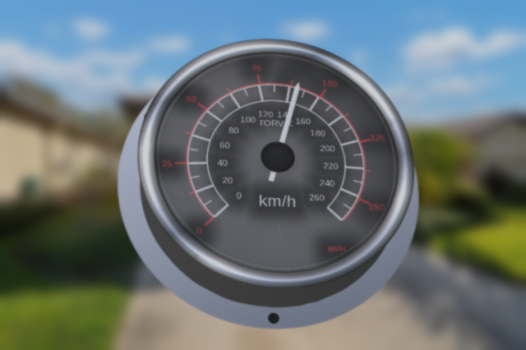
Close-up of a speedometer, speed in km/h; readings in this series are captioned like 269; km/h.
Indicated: 145; km/h
